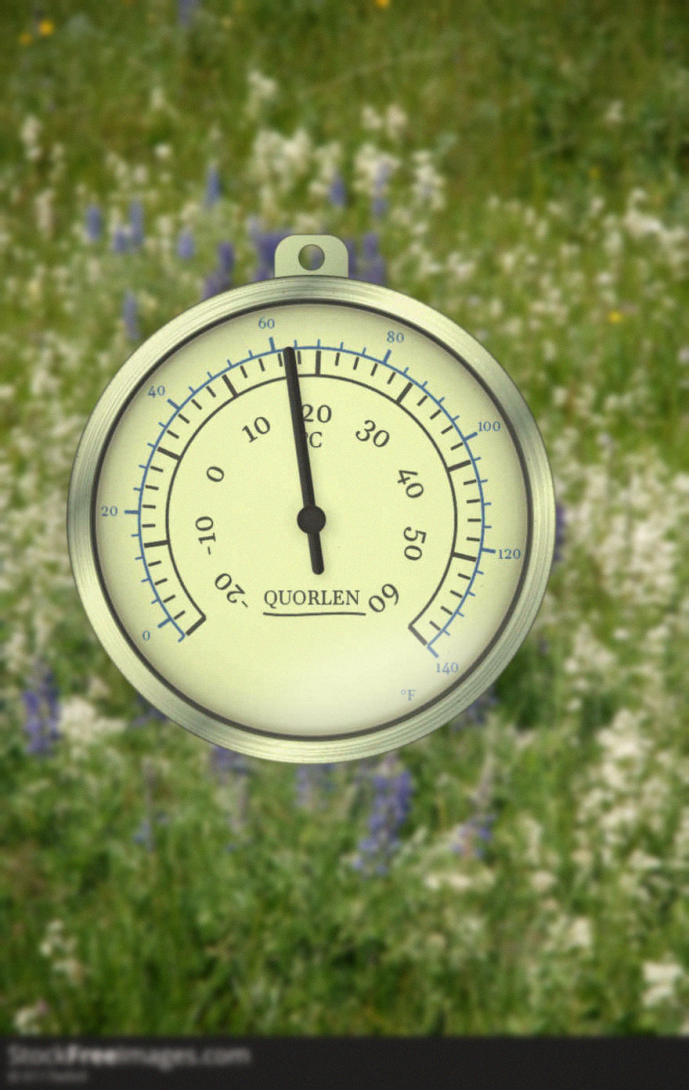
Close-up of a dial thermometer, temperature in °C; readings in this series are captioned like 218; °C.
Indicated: 17; °C
